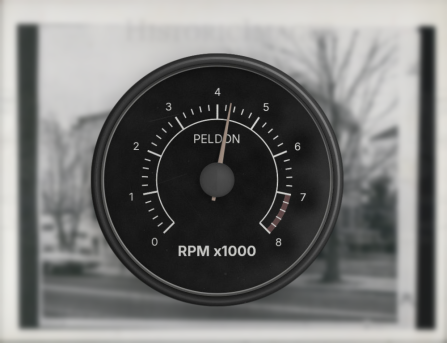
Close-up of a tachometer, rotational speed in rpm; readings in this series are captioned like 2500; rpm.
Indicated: 4300; rpm
